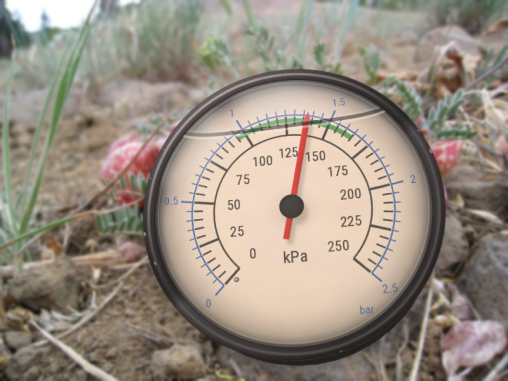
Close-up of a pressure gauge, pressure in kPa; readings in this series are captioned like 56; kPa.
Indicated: 137.5; kPa
